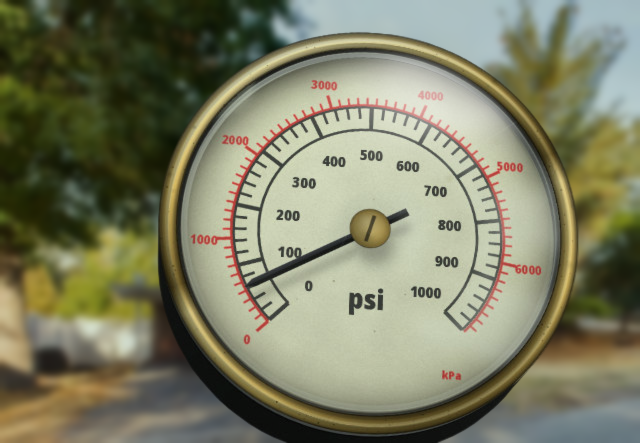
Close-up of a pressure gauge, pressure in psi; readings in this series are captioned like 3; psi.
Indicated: 60; psi
